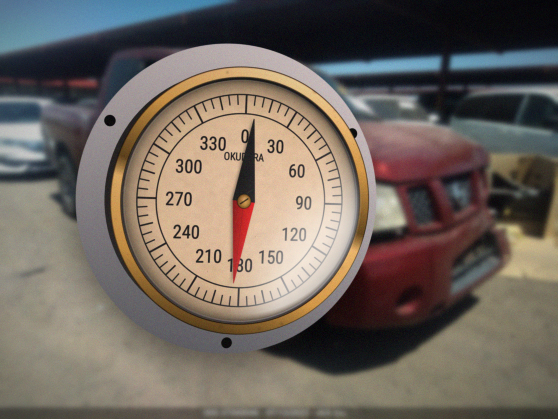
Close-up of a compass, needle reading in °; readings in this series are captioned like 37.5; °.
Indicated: 185; °
